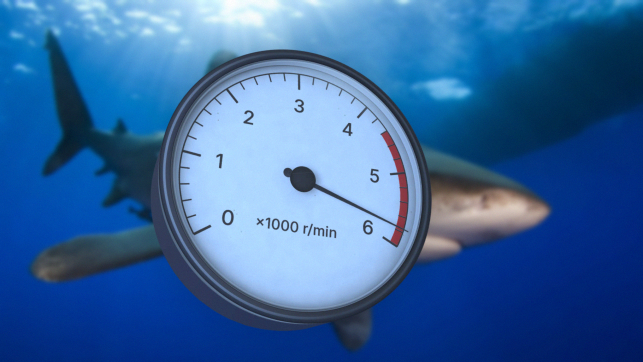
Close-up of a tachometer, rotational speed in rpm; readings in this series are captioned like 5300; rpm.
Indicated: 5800; rpm
